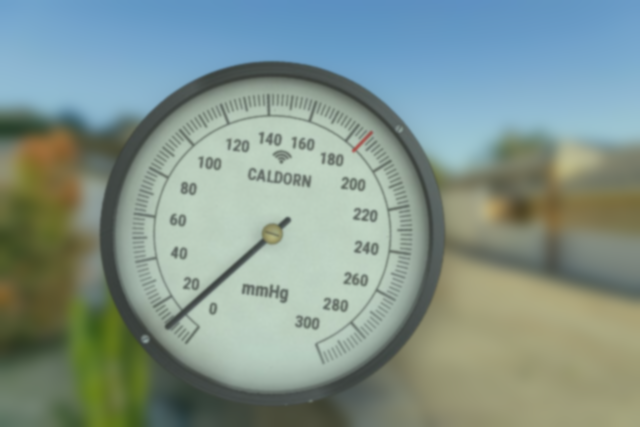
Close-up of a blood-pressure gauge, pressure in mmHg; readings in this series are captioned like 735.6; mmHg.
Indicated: 10; mmHg
